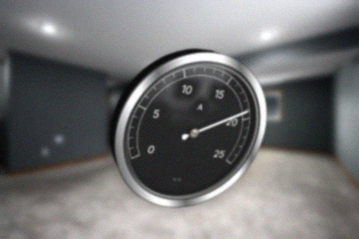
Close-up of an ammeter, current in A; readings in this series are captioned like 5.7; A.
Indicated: 19; A
